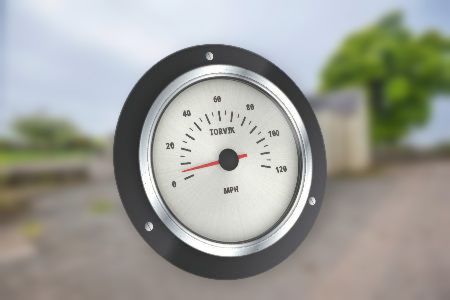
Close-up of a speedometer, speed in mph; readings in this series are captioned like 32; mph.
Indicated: 5; mph
